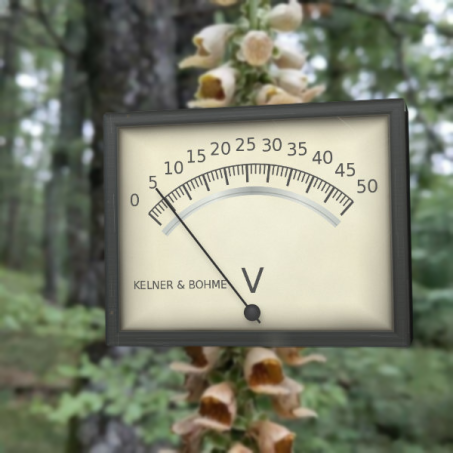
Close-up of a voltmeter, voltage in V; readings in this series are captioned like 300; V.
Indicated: 5; V
